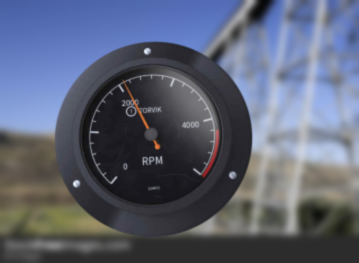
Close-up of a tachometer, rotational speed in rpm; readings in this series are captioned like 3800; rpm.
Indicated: 2100; rpm
